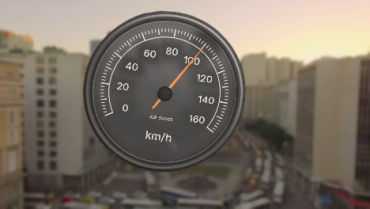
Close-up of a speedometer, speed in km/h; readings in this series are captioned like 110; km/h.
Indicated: 100; km/h
